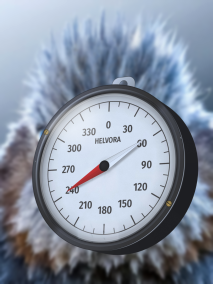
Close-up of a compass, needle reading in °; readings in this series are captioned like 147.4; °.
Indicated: 240; °
